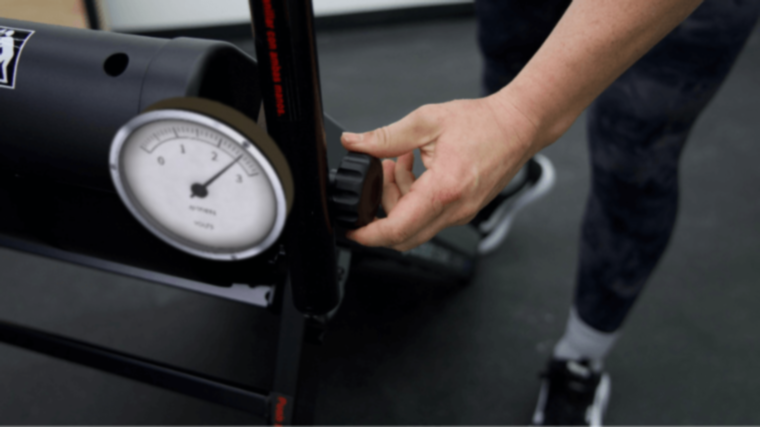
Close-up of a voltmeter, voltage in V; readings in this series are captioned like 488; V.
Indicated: 2.5; V
